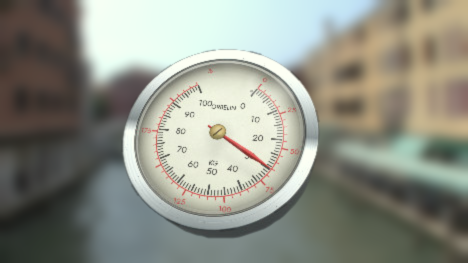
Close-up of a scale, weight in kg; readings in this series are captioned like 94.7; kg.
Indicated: 30; kg
